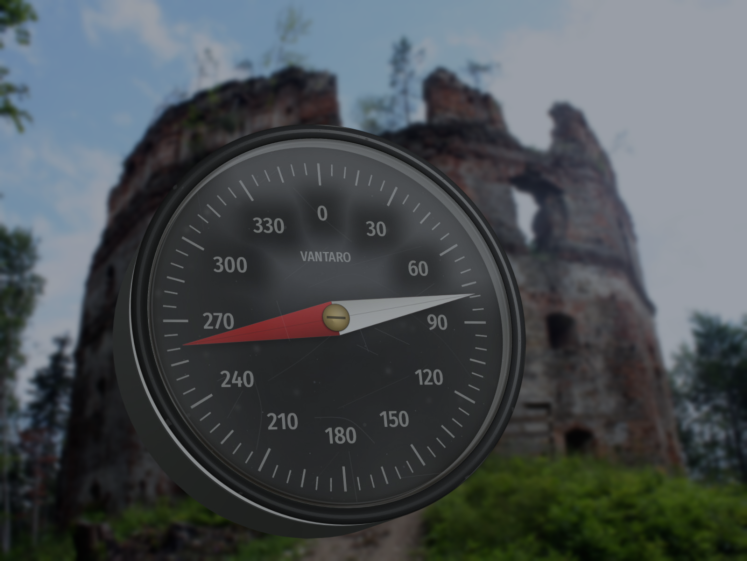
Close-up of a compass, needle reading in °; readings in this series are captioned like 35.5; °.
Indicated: 260; °
